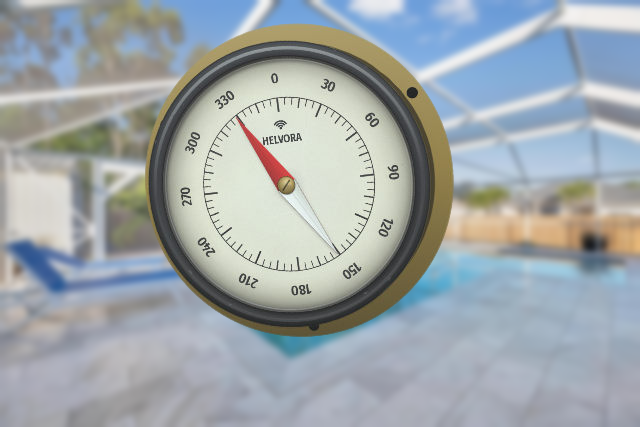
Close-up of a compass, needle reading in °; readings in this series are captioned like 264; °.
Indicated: 330; °
